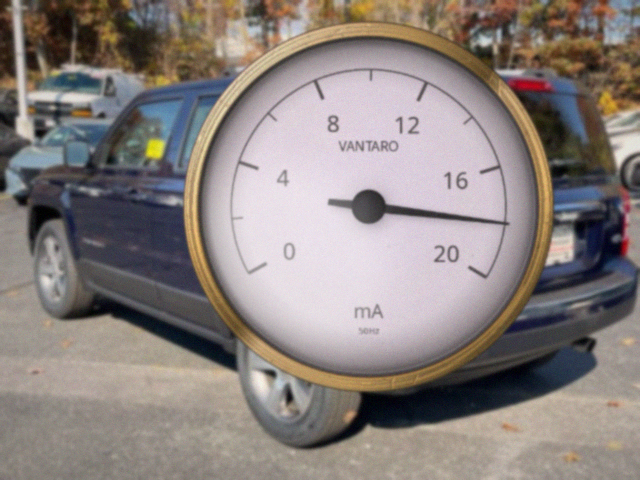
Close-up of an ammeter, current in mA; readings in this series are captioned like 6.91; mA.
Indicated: 18; mA
